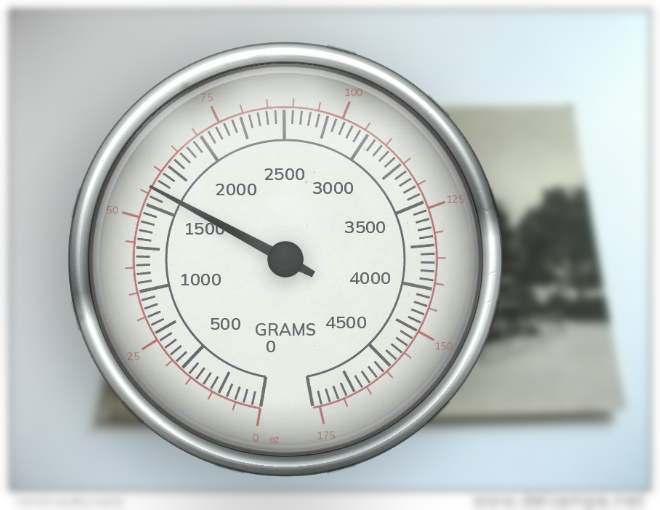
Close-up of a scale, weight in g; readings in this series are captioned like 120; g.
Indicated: 1600; g
